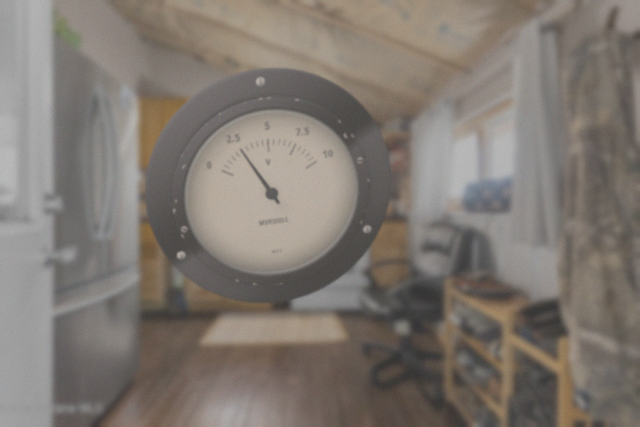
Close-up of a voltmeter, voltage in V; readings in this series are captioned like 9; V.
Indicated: 2.5; V
